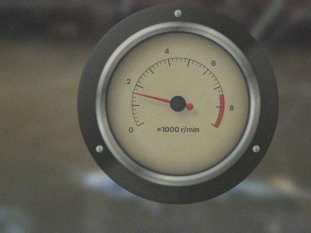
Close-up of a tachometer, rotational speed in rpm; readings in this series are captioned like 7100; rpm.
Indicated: 1600; rpm
